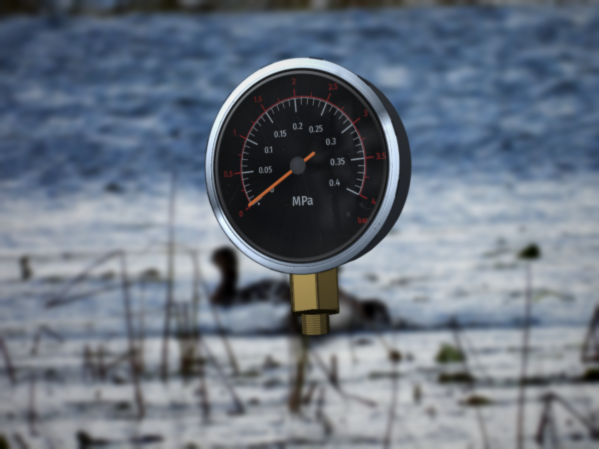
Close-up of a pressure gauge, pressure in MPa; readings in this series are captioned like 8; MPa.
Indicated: 0; MPa
